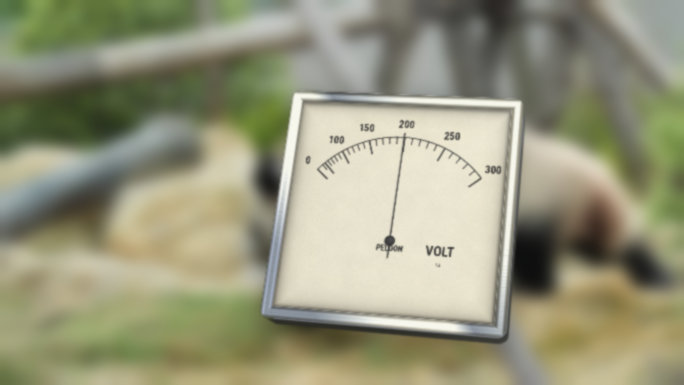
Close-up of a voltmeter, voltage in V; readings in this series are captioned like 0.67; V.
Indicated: 200; V
